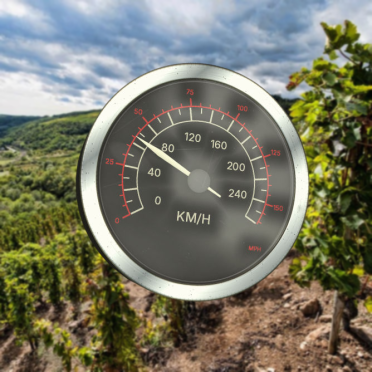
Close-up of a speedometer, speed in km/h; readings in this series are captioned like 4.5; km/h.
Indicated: 65; km/h
